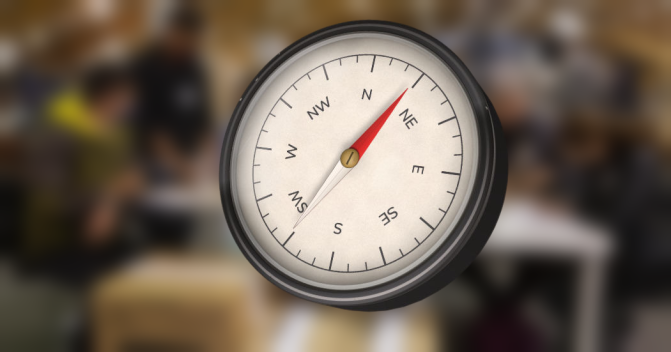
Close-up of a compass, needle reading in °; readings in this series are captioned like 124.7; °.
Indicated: 30; °
